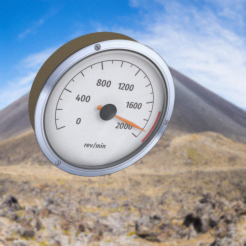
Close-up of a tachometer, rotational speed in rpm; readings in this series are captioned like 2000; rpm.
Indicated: 1900; rpm
